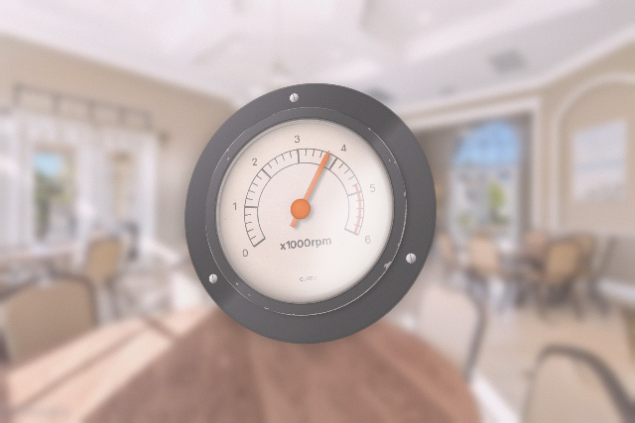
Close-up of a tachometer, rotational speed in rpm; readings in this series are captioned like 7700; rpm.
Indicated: 3800; rpm
